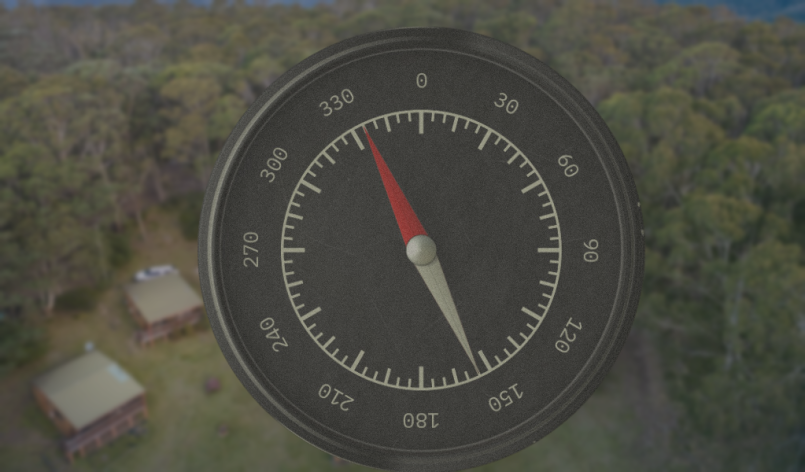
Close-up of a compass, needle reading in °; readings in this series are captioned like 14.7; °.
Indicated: 335; °
